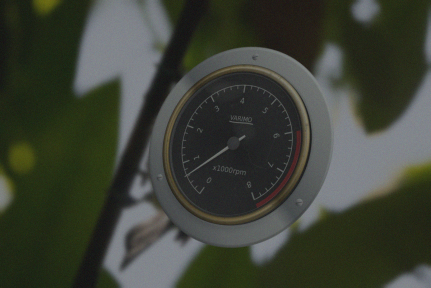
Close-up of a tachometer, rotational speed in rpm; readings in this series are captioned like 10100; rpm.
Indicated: 600; rpm
